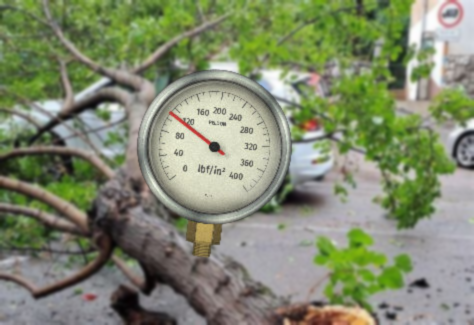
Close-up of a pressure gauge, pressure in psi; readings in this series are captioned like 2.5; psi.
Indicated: 110; psi
